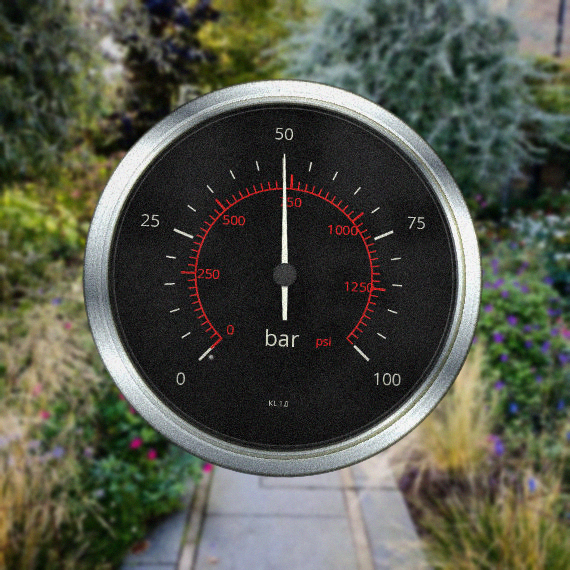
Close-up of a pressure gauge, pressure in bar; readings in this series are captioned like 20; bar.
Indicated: 50; bar
